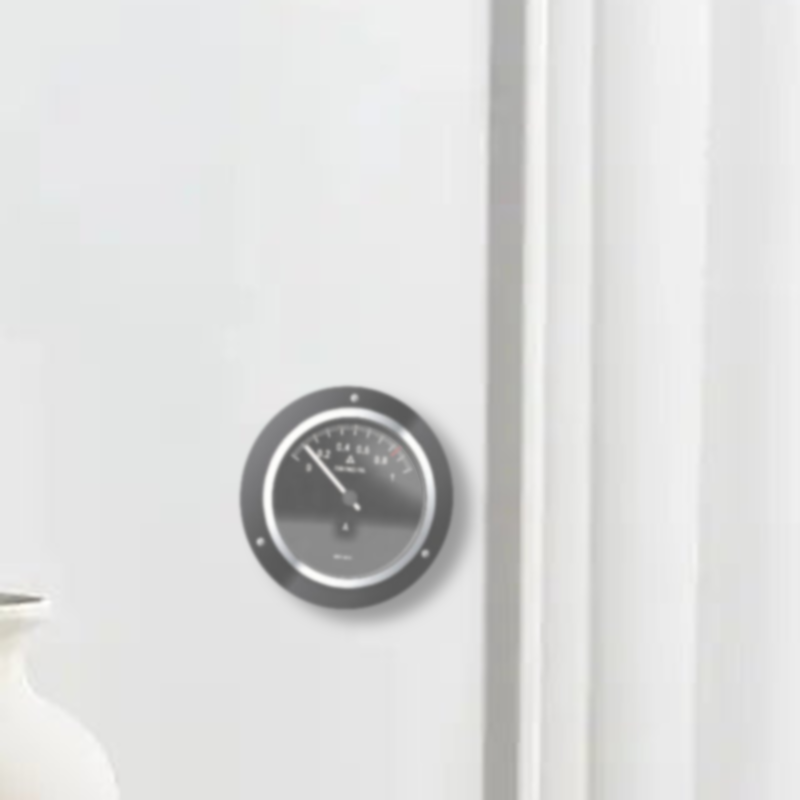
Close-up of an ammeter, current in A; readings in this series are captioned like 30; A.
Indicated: 0.1; A
